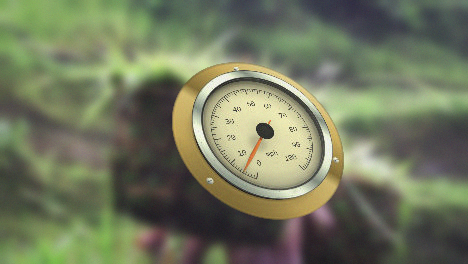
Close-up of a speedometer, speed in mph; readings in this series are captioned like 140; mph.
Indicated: 5; mph
